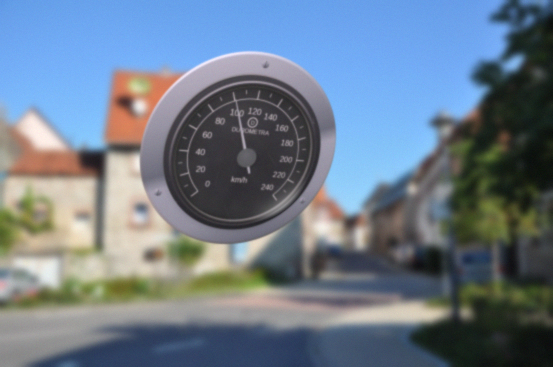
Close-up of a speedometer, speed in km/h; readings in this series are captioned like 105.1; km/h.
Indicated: 100; km/h
